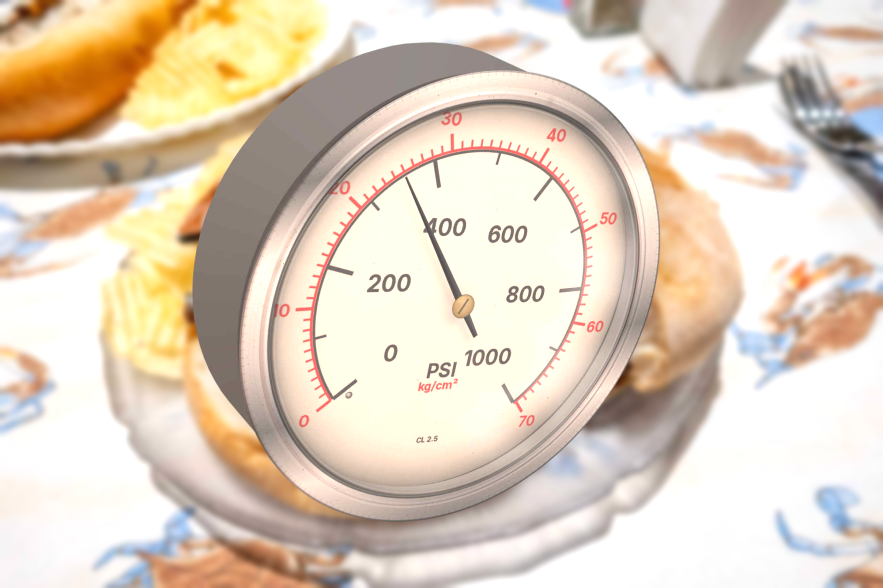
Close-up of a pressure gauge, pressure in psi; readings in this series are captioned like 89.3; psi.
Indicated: 350; psi
